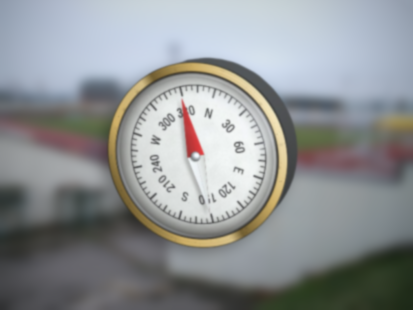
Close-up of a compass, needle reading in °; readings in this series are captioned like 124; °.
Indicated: 330; °
